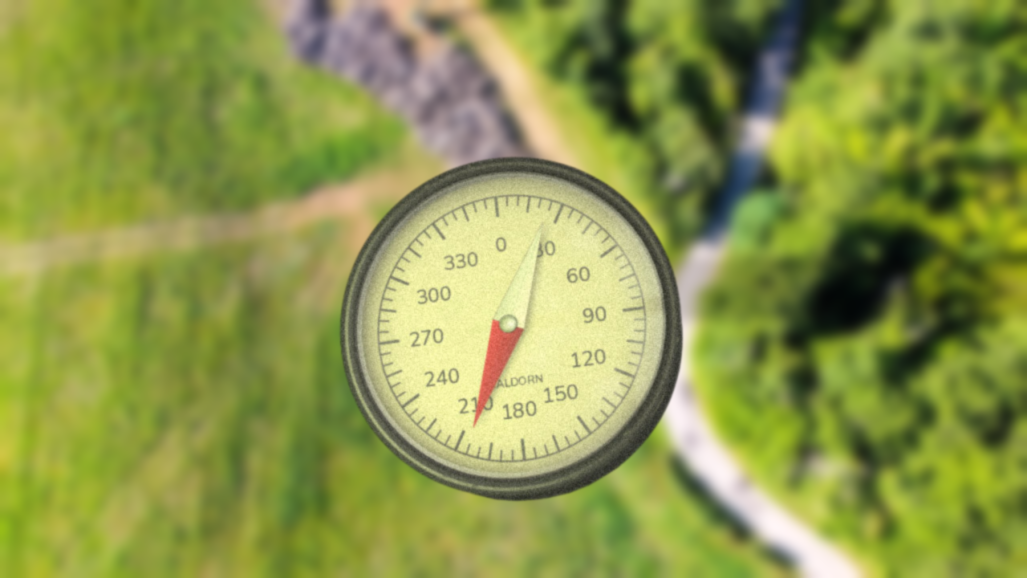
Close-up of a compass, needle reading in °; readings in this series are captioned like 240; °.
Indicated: 205; °
